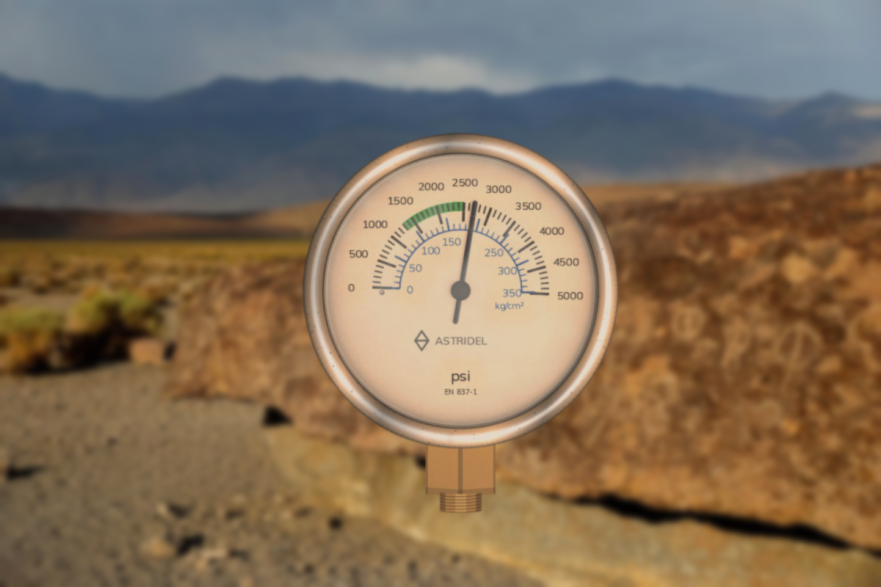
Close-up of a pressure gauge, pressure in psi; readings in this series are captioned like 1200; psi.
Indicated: 2700; psi
